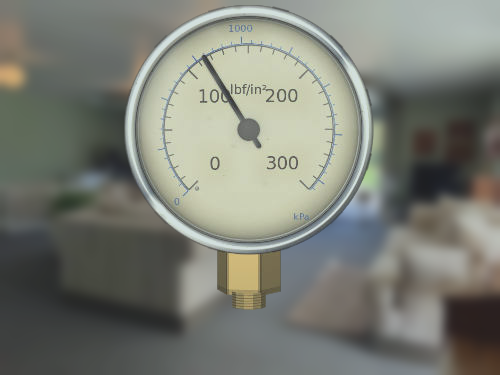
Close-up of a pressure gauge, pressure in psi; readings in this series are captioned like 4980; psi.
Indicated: 115; psi
